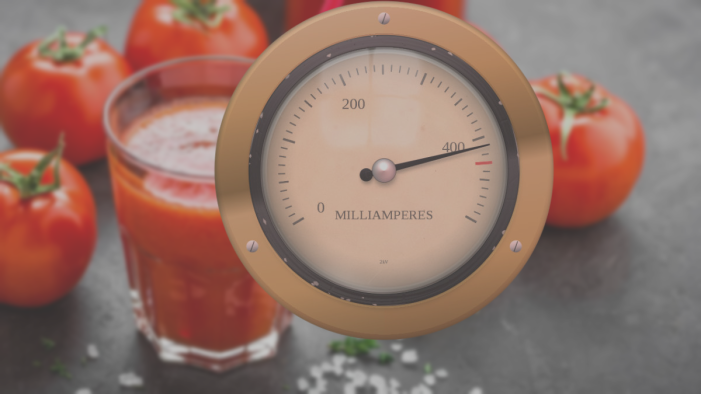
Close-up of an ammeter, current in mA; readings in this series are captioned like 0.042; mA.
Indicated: 410; mA
